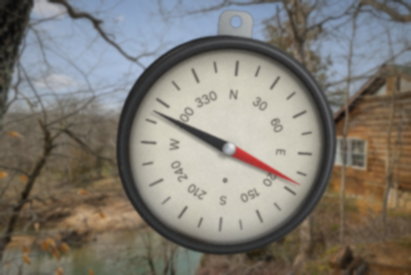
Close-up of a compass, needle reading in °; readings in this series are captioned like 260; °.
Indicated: 112.5; °
